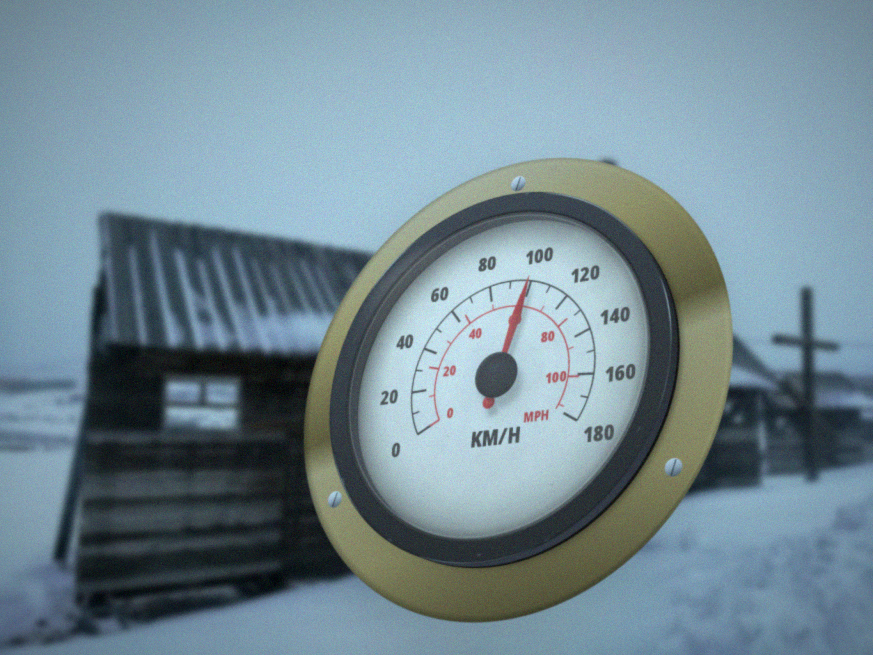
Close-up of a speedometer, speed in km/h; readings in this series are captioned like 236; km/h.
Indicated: 100; km/h
